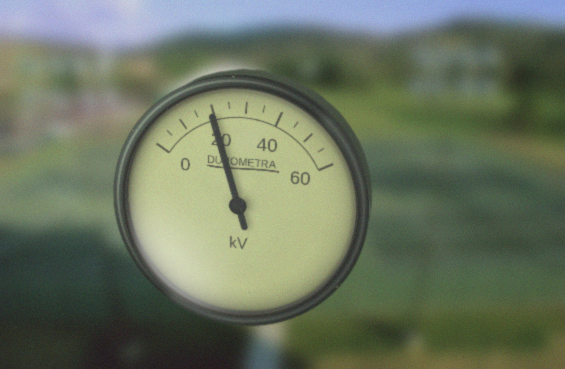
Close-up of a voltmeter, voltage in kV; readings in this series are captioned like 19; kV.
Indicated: 20; kV
